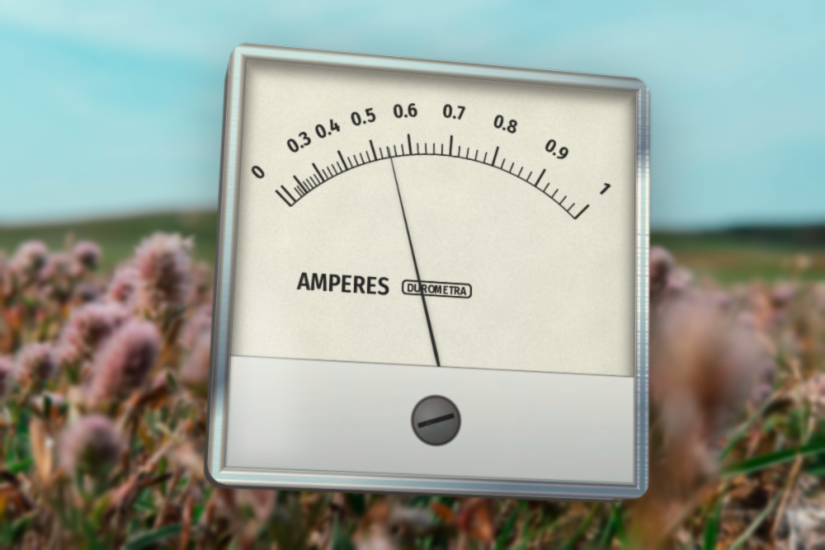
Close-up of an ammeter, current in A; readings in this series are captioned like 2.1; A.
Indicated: 0.54; A
